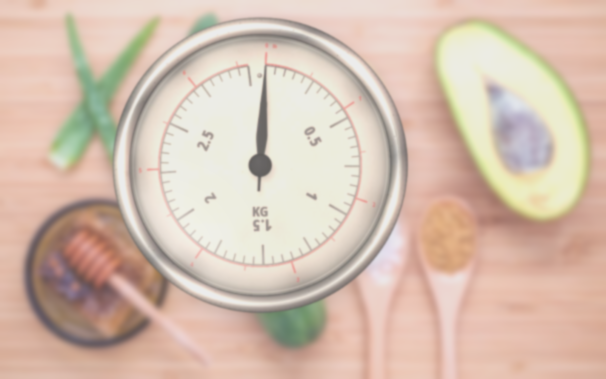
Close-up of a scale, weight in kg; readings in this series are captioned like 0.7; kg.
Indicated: 0; kg
